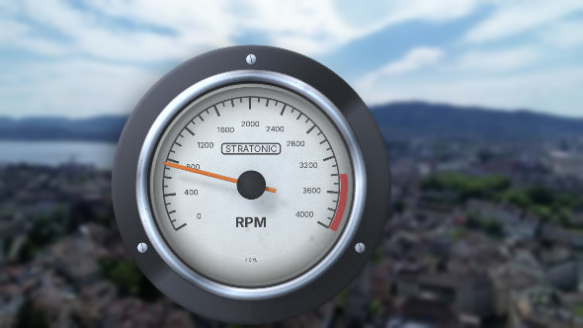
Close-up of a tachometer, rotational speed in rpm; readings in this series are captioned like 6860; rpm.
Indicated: 750; rpm
